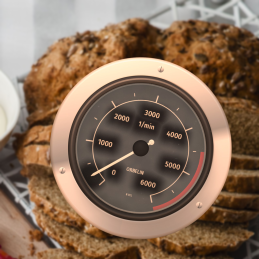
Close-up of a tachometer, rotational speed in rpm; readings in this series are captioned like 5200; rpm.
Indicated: 250; rpm
